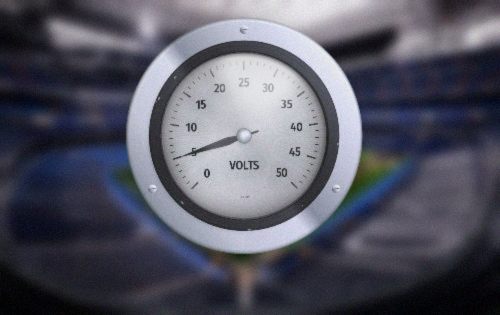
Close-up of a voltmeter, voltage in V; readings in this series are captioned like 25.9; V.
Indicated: 5; V
